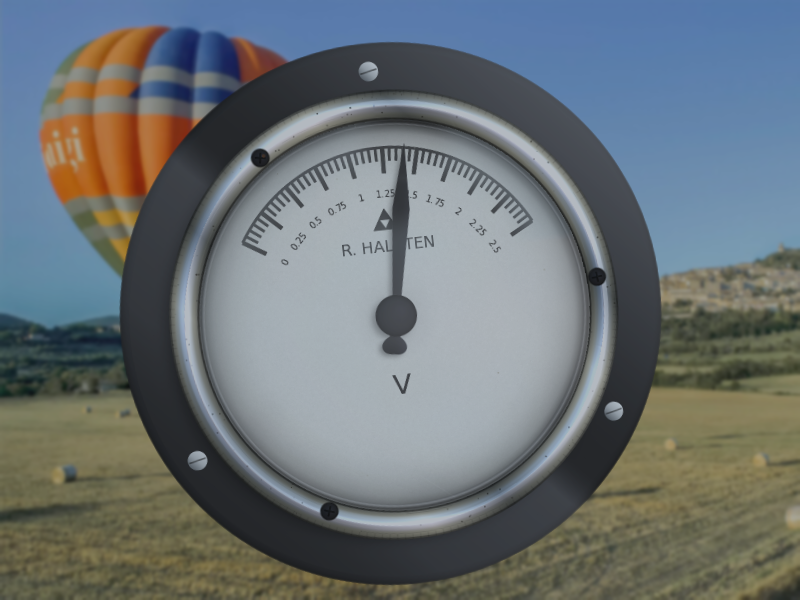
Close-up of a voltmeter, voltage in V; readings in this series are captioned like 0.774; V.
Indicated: 1.4; V
